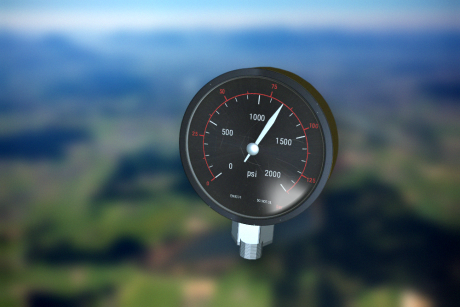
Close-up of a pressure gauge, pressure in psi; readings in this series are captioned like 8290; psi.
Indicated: 1200; psi
